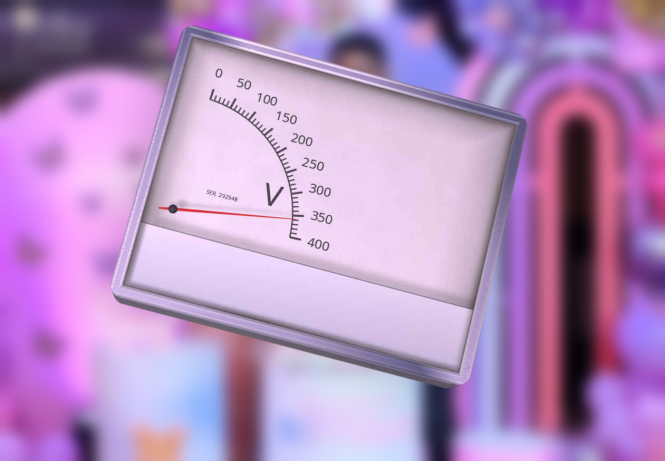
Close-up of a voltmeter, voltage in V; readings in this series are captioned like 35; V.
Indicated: 360; V
